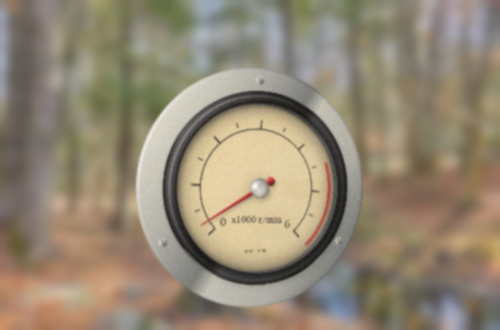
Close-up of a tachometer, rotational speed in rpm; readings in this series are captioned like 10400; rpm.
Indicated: 250; rpm
